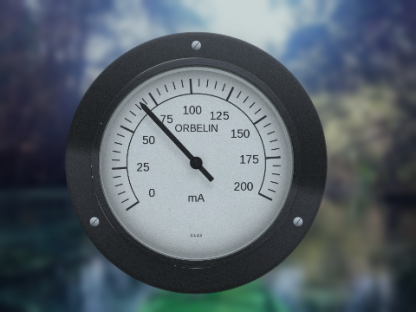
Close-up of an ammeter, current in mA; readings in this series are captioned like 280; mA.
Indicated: 67.5; mA
